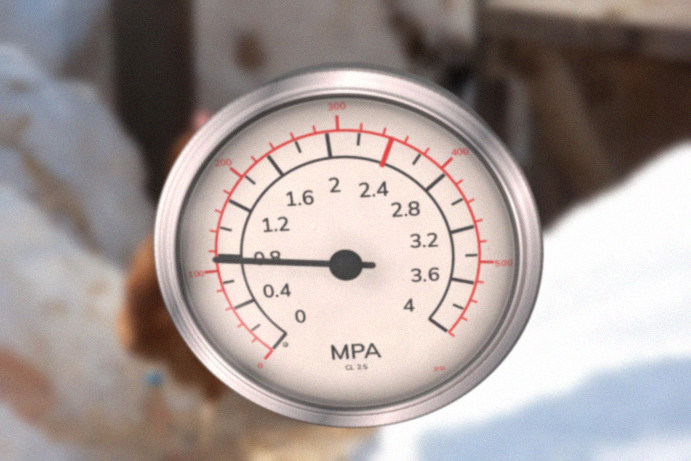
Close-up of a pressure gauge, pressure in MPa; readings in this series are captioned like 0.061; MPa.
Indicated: 0.8; MPa
